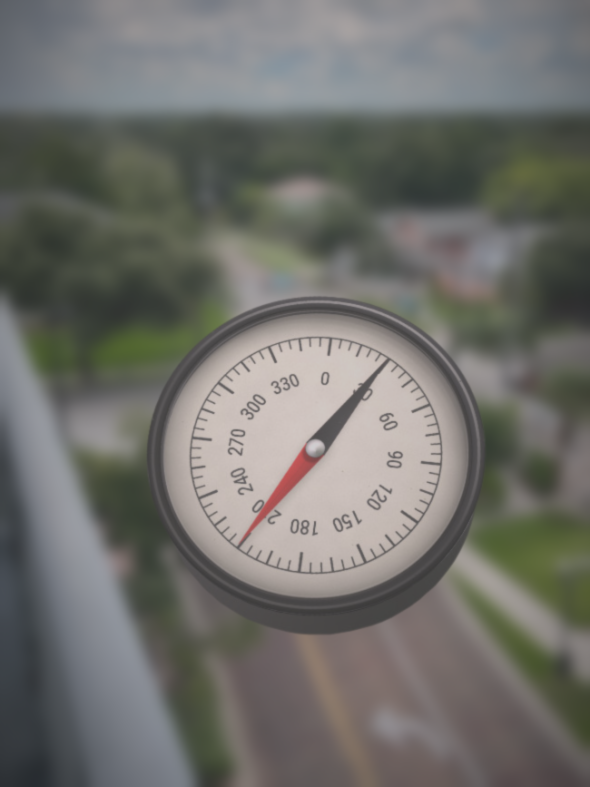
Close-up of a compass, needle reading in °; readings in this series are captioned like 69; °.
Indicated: 210; °
